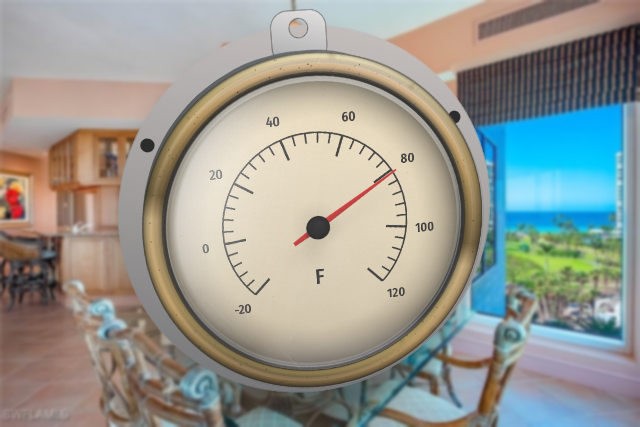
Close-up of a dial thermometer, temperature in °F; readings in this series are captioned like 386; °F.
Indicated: 80; °F
